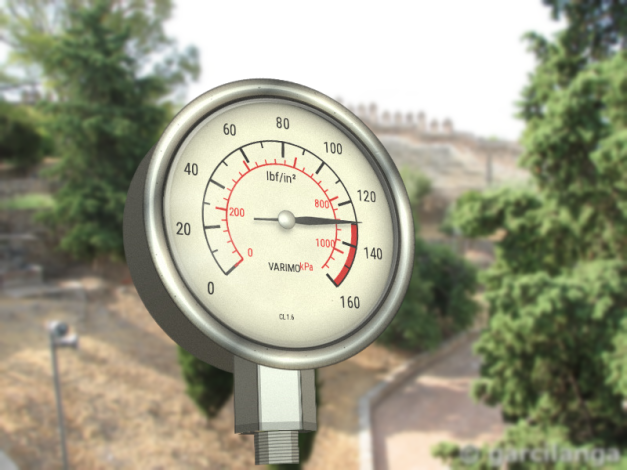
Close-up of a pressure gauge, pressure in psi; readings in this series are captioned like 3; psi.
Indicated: 130; psi
